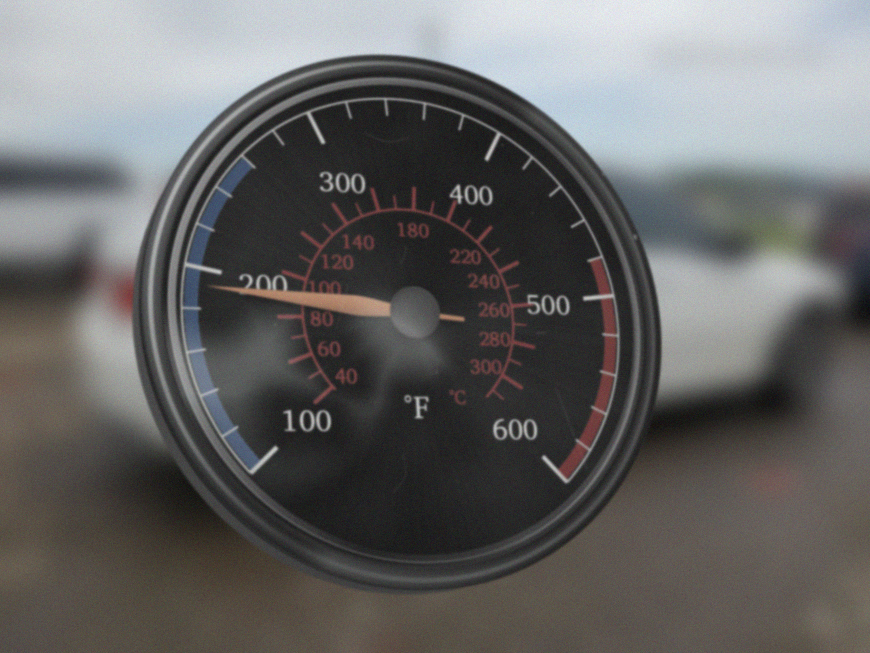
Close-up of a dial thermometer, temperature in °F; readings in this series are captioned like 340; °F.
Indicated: 190; °F
